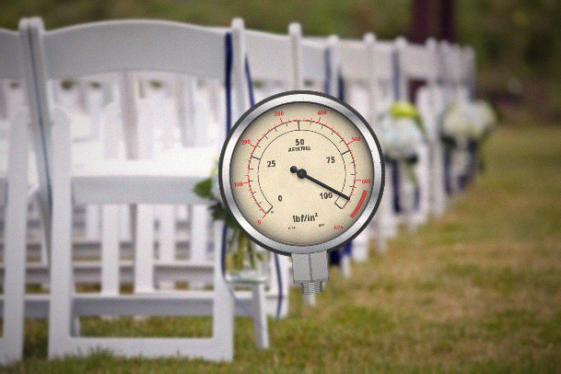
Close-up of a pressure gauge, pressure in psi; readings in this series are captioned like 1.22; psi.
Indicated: 95; psi
